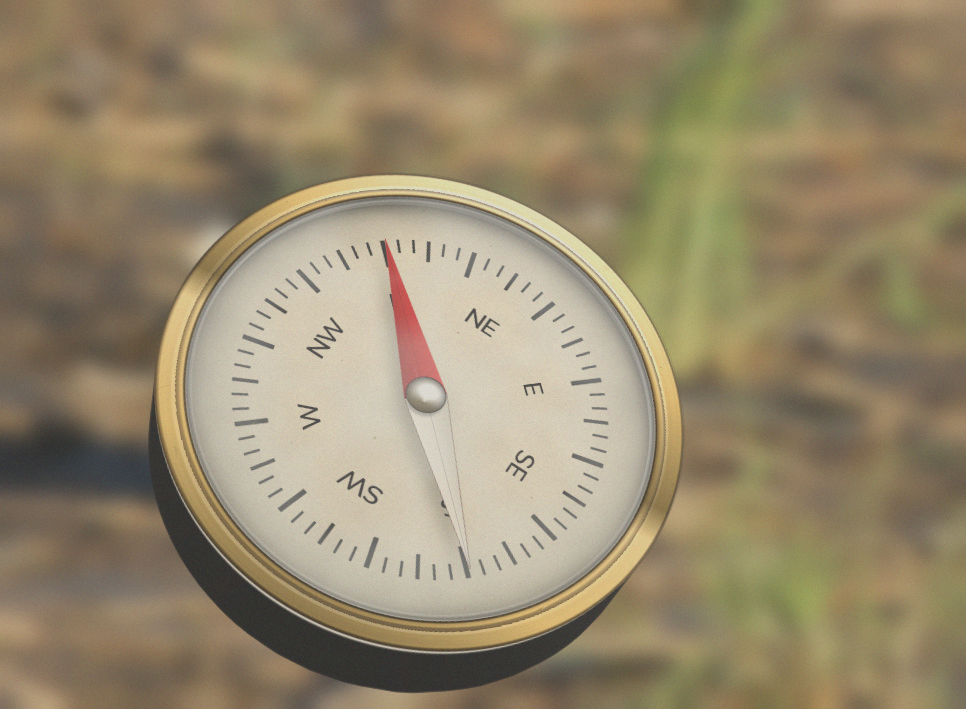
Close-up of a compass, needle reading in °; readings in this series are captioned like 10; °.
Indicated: 0; °
